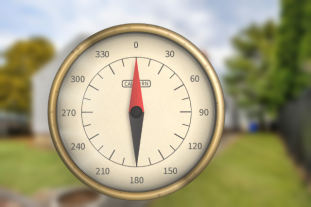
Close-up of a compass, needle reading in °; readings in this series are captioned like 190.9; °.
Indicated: 0; °
